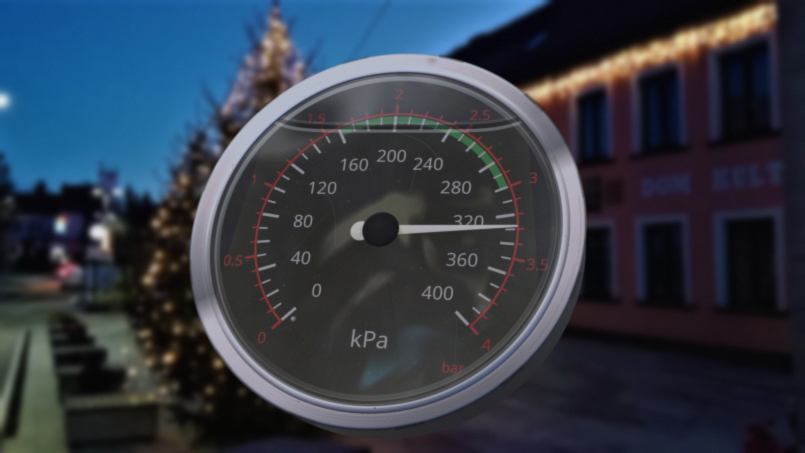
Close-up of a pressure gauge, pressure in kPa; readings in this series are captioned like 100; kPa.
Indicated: 330; kPa
